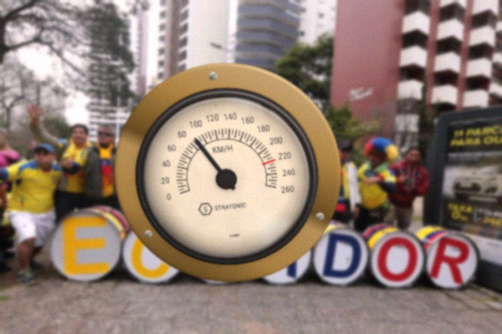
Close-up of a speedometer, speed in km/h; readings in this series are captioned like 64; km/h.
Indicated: 90; km/h
